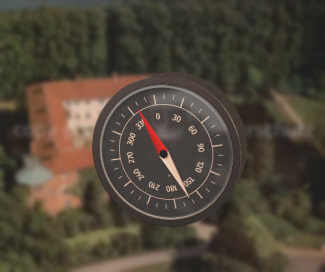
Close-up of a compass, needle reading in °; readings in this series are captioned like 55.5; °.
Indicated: 340; °
